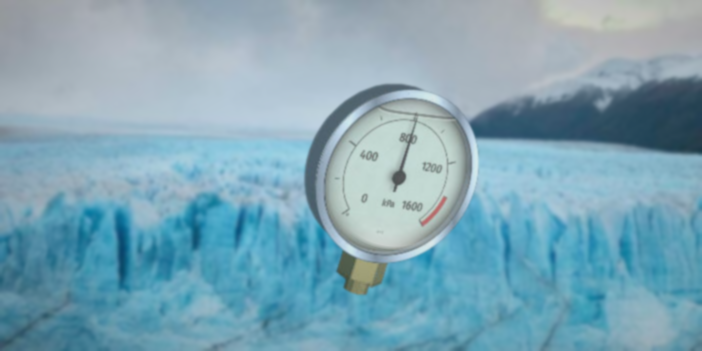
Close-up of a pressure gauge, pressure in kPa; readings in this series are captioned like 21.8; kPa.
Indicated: 800; kPa
